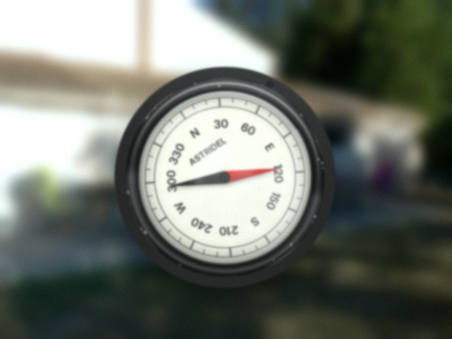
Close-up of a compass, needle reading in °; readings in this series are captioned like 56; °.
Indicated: 115; °
